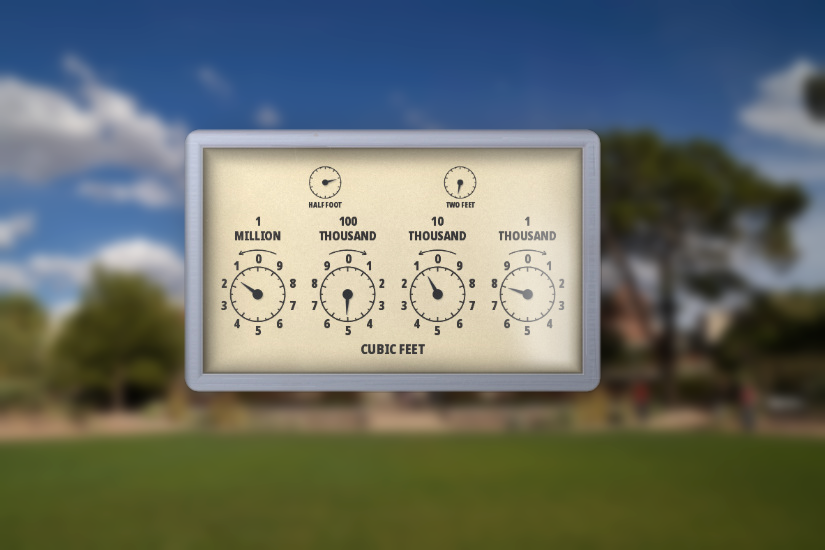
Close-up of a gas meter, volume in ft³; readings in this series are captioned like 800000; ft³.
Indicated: 150800; ft³
